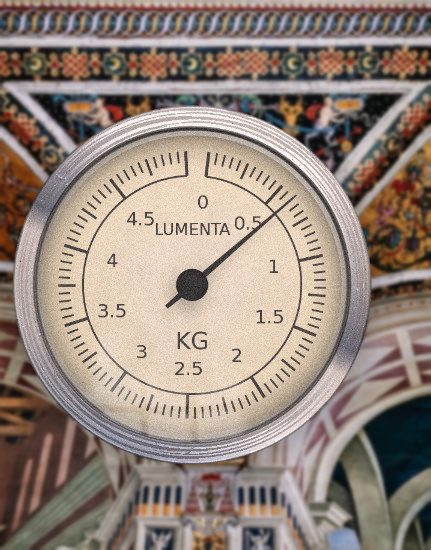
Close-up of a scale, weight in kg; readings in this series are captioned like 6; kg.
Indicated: 0.6; kg
